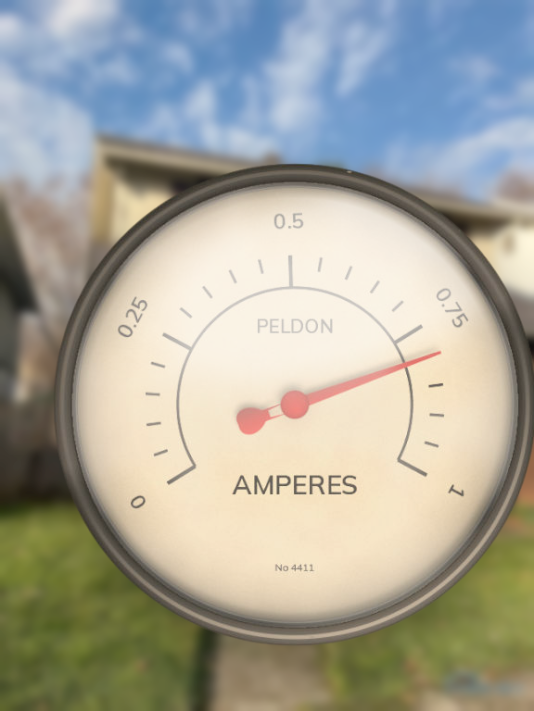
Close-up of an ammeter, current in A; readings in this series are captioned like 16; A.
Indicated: 0.8; A
